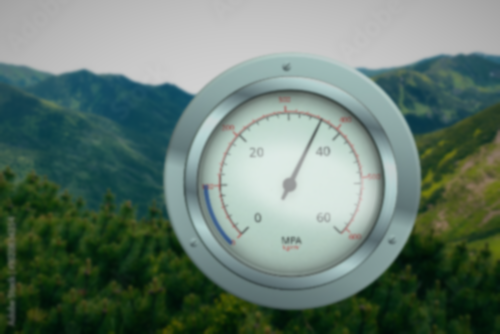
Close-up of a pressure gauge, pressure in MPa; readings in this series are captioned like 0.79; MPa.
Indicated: 36; MPa
